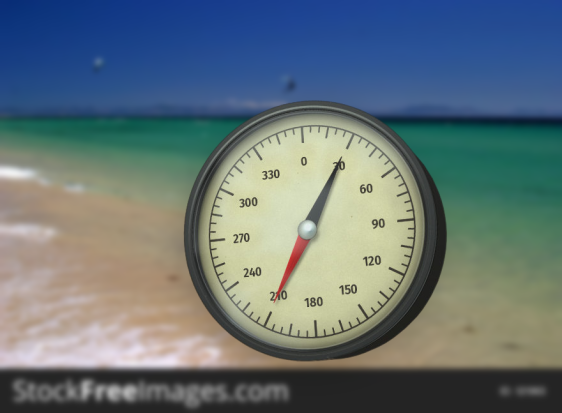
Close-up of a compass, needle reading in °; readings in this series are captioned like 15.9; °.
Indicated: 210; °
